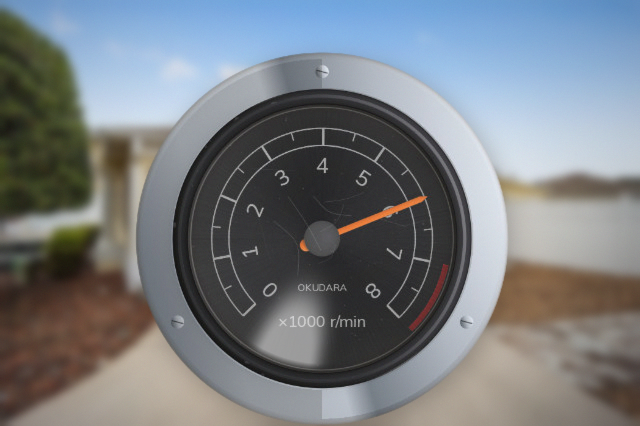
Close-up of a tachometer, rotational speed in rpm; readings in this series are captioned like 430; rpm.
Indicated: 6000; rpm
